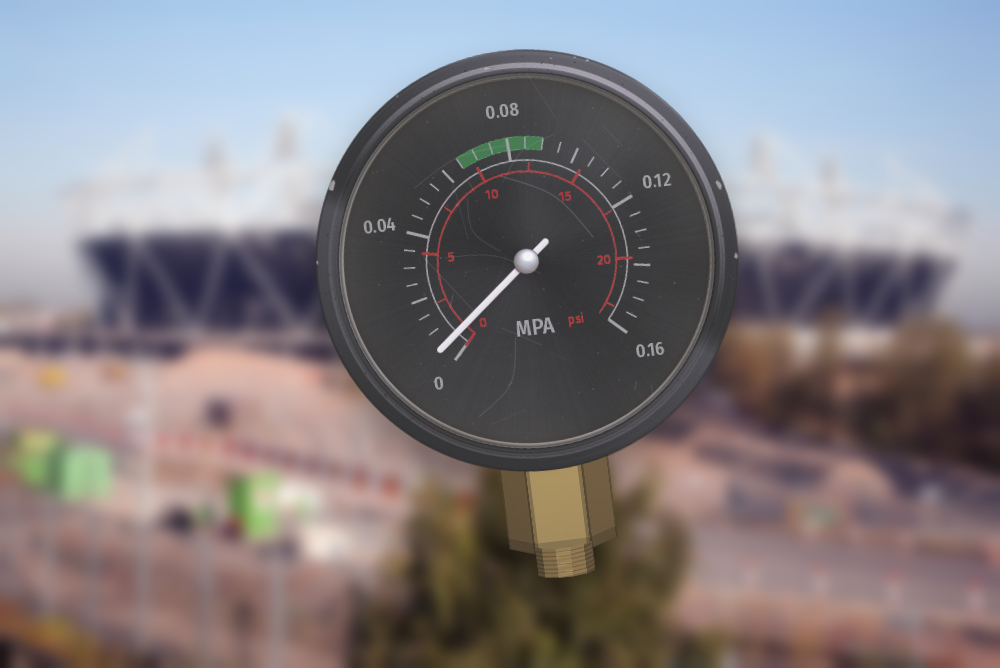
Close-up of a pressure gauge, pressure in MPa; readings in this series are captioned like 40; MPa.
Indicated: 0.005; MPa
